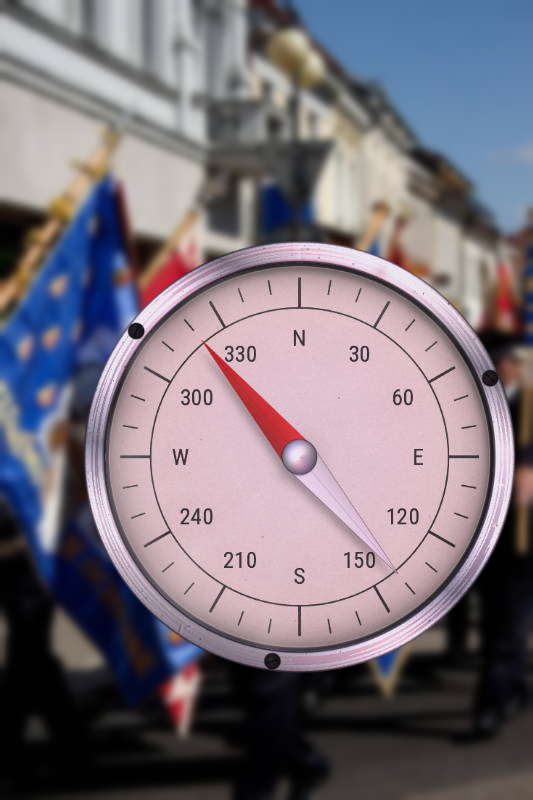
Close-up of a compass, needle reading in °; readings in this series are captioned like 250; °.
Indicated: 320; °
